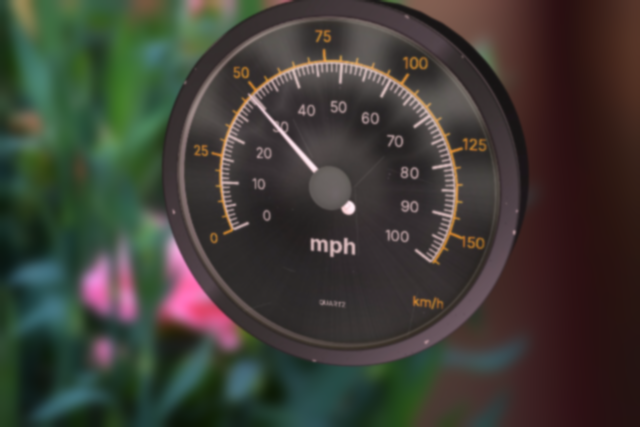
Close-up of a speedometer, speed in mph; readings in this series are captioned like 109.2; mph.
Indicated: 30; mph
